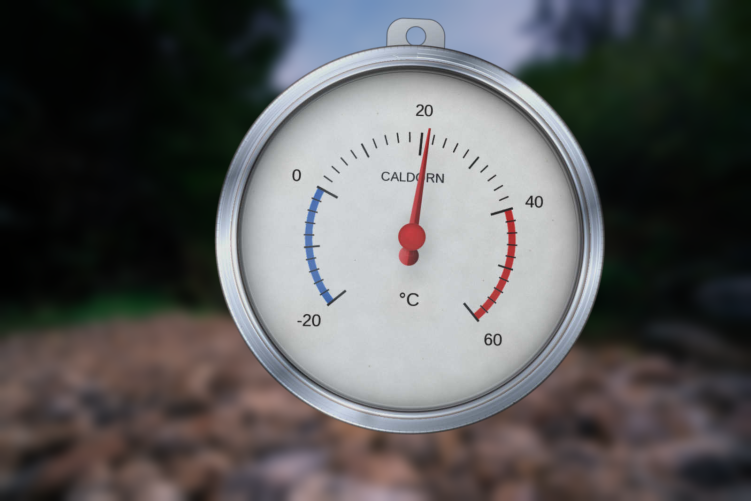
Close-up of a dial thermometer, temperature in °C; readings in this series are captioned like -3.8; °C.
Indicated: 21; °C
